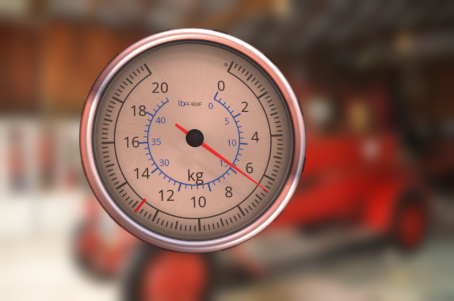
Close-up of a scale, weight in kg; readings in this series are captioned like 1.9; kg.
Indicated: 6.6; kg
